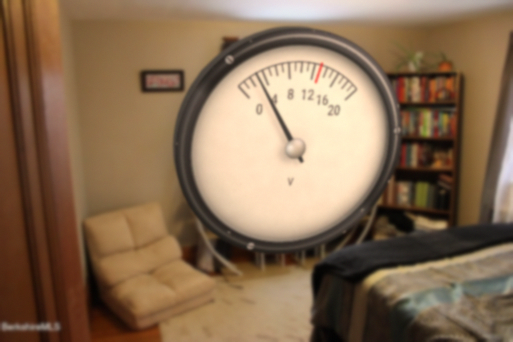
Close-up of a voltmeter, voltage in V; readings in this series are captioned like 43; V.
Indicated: 3; V
